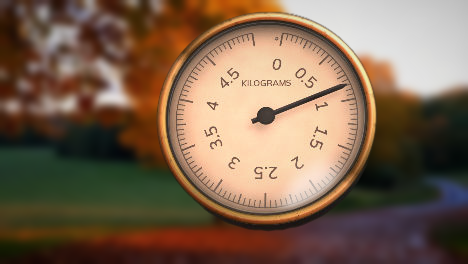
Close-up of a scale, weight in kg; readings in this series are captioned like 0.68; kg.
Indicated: 0.85; kg
